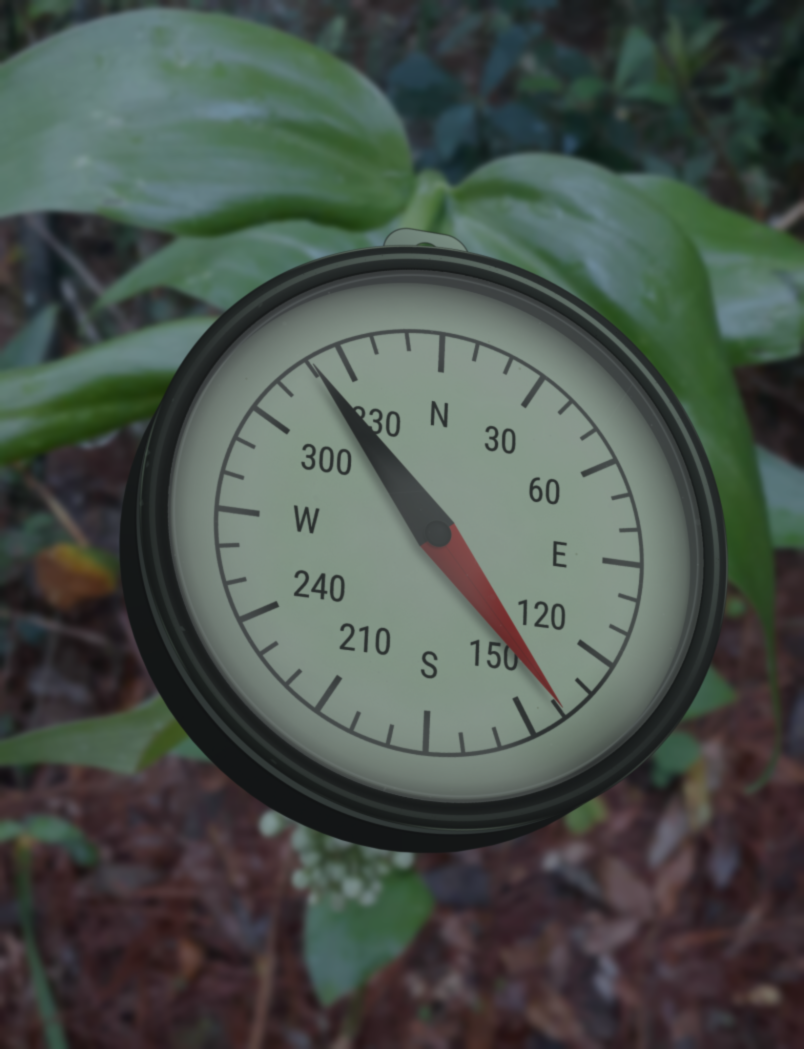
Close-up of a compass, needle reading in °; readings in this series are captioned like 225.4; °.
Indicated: 140; °
